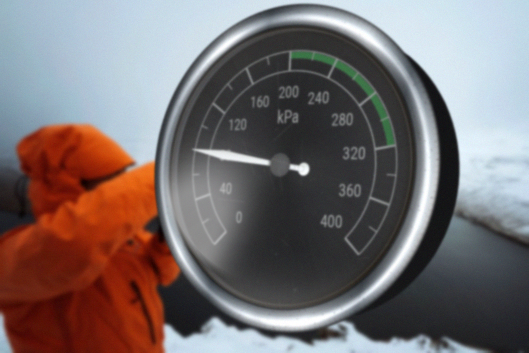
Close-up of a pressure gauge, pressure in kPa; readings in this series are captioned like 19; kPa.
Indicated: 80; kPa
